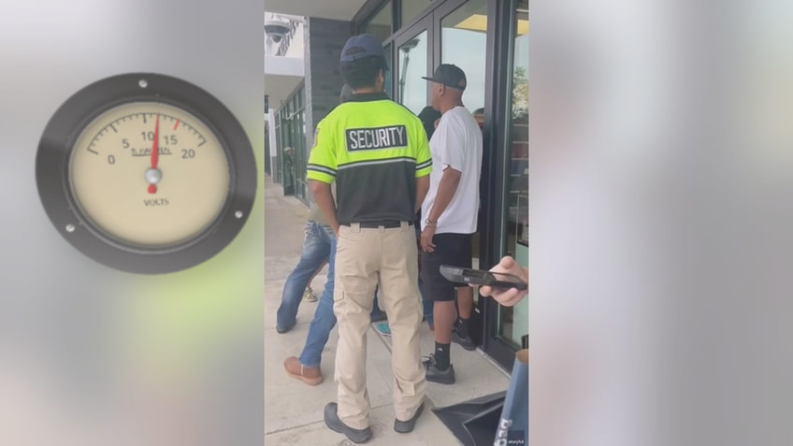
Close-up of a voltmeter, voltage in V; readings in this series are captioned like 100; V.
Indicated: 12; V
